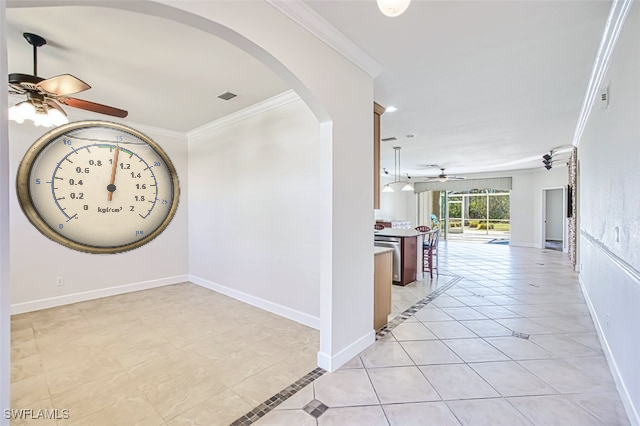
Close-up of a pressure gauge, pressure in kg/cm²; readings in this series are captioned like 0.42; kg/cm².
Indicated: 1.05; kg/cm²
